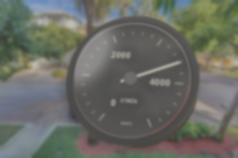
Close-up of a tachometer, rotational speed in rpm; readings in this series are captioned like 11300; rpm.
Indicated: 3600; rpm
